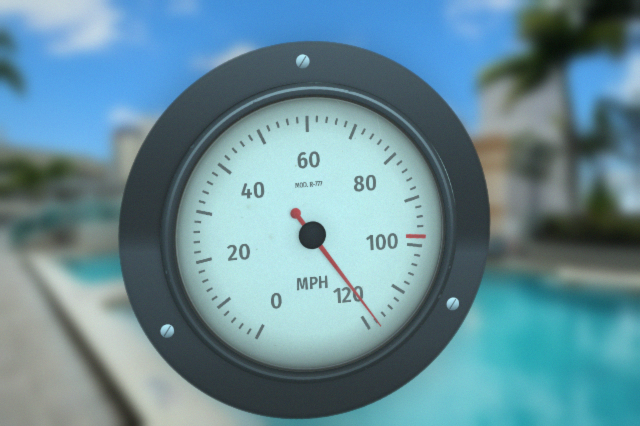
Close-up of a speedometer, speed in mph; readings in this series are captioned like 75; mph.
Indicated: 118; mph
